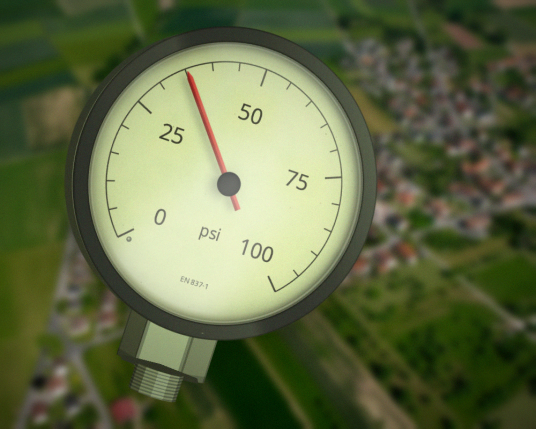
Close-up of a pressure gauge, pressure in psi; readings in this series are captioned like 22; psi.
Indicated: 35; psi
